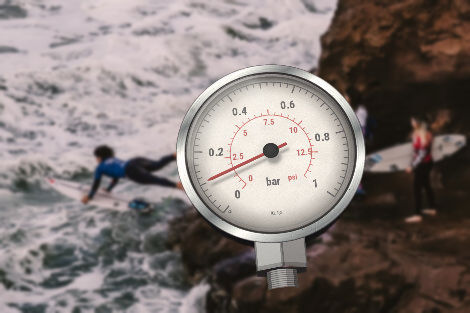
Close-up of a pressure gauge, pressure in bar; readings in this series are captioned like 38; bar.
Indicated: 0.1; bar
